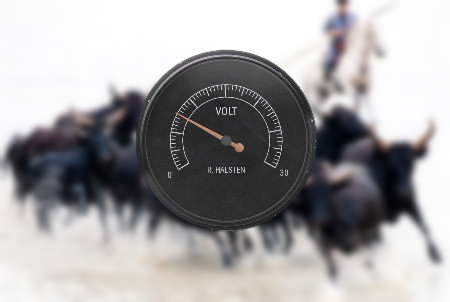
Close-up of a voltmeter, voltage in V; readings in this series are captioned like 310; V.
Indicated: 7.5; V
